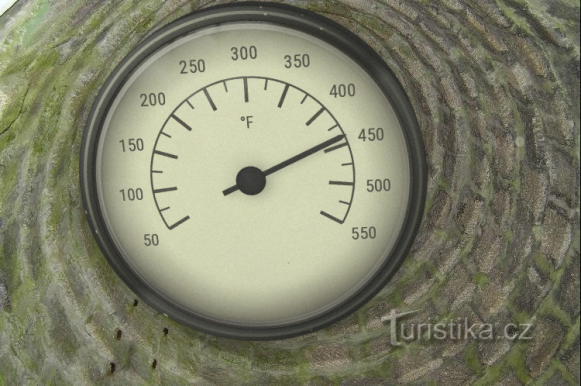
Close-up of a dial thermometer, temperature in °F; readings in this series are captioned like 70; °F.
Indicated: 437.5; °F
